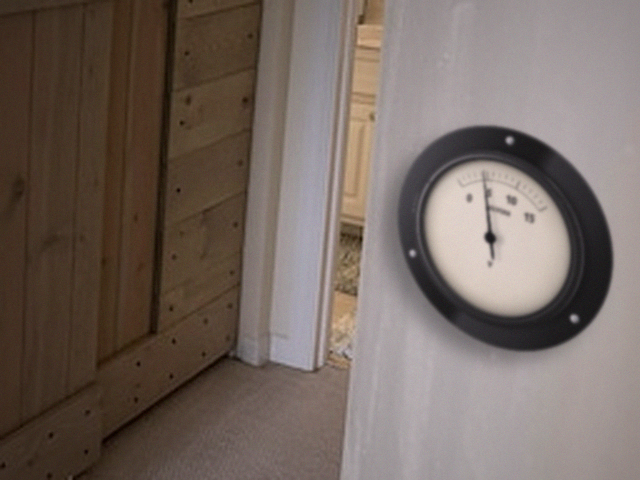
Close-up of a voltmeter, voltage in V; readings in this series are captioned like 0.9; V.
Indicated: 5; V
